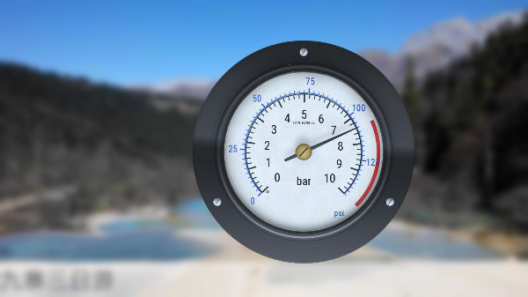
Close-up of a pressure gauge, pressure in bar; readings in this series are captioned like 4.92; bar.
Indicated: 7.4; bar
